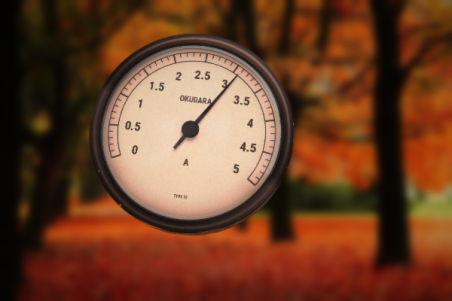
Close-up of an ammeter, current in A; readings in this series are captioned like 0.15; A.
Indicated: 3.1; A
